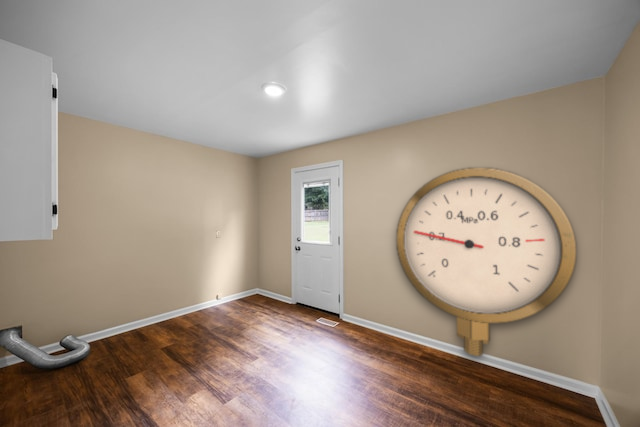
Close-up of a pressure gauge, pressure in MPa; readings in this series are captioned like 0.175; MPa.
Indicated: 0.2; MPa
